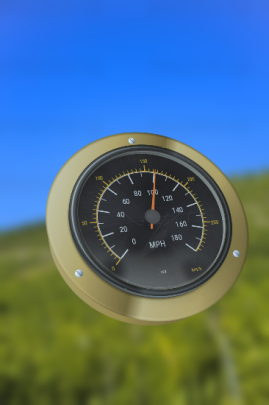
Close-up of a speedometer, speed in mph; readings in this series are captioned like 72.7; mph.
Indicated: 100; mph
